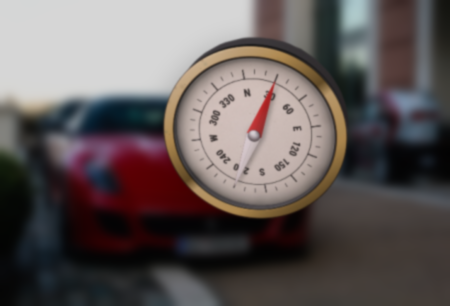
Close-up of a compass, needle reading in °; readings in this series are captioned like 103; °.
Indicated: 30; °
